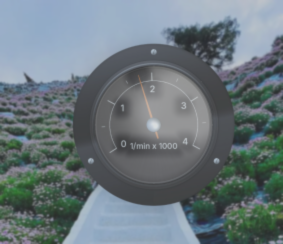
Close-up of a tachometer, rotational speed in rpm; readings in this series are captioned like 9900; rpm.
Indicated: 1750; rpm
